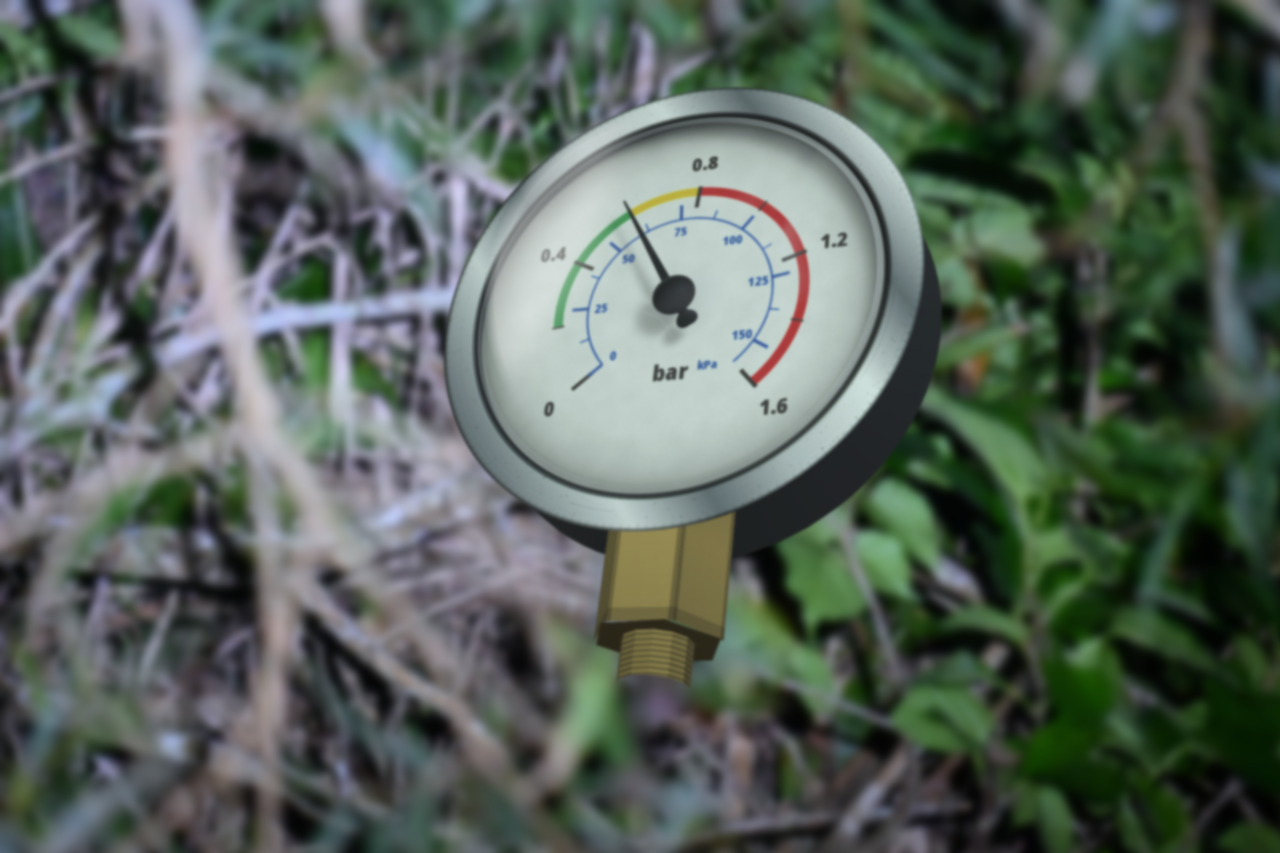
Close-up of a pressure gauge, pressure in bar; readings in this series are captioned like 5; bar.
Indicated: 0.6; bar
